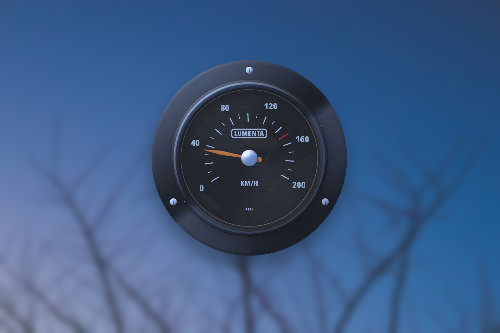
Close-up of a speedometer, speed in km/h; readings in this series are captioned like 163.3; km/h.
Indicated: 35; km/h
